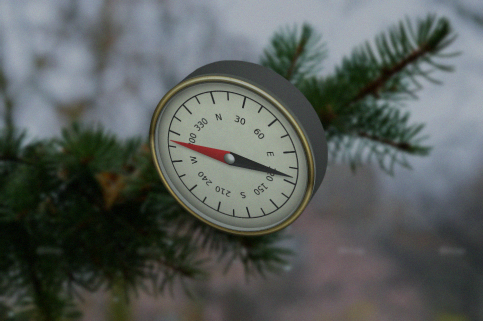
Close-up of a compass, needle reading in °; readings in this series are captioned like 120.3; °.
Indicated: 292.5; °
